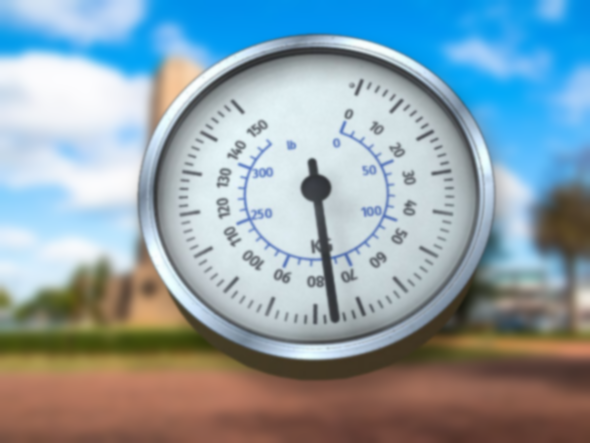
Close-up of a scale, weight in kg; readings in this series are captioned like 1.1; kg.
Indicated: 76; kg
